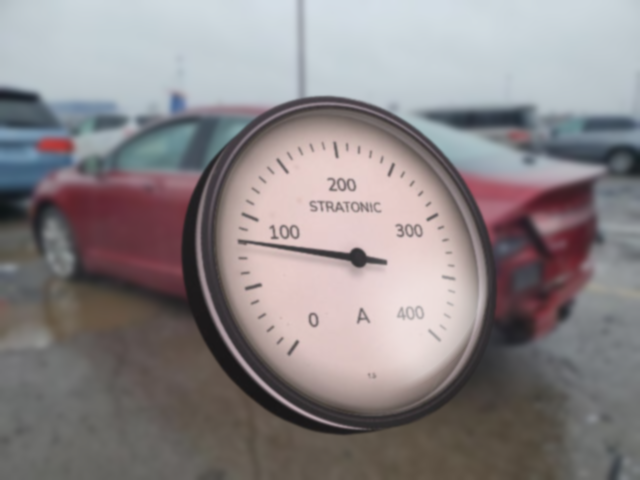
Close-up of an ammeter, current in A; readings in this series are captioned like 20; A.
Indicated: 80; A
